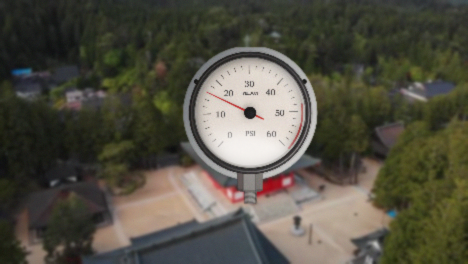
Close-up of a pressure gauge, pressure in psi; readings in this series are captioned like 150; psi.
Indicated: 16; psi
